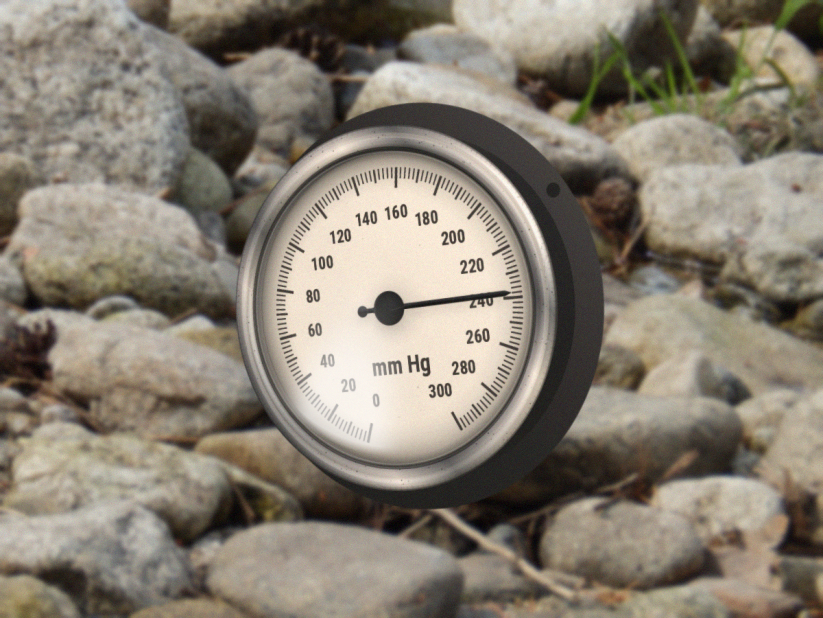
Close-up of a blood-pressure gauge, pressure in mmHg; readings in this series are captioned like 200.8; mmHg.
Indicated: 238; mmHg
